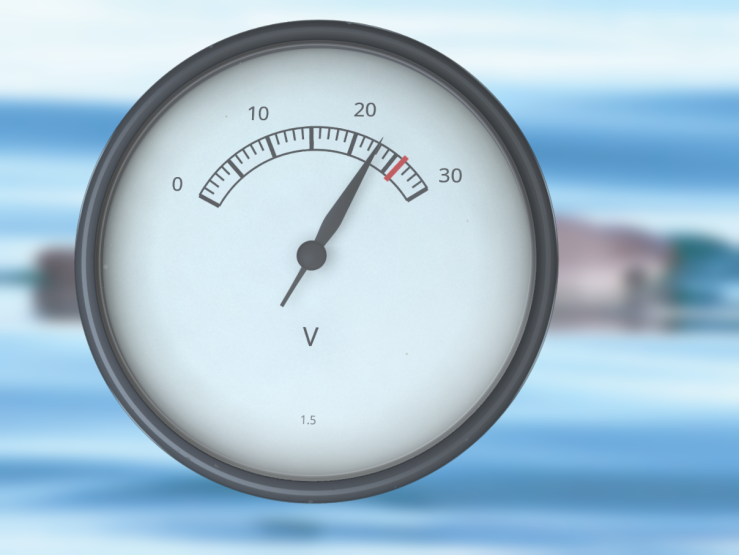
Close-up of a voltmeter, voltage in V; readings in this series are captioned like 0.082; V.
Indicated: 23; V
